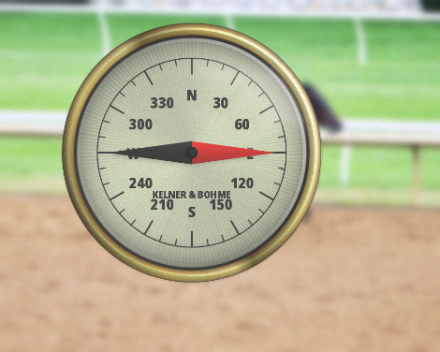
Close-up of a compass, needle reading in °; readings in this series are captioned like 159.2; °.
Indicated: 90; °
